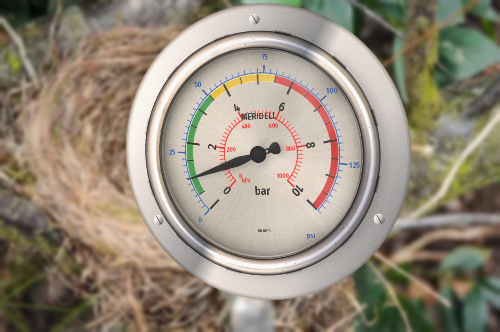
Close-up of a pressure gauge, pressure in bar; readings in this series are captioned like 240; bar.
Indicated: 1; bar
